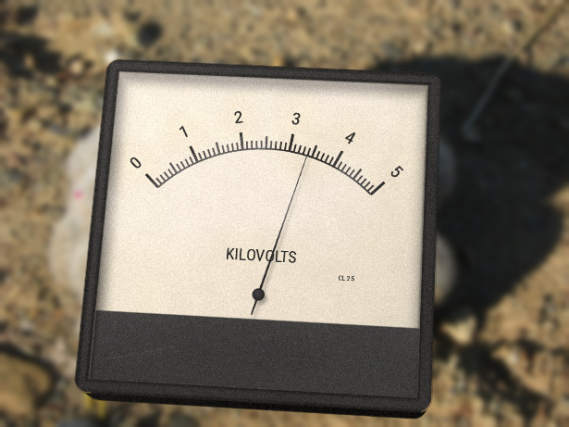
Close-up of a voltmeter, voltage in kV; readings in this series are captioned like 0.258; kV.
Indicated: 3.4; kV
